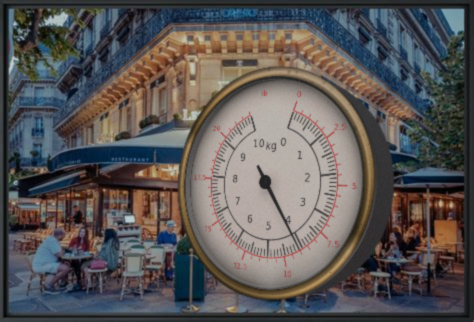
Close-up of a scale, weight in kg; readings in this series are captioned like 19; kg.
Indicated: 4; kg
